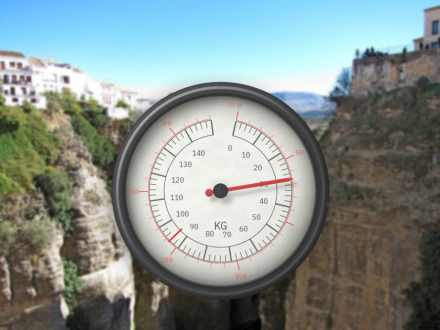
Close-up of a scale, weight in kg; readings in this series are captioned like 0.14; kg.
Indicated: 30; kg
